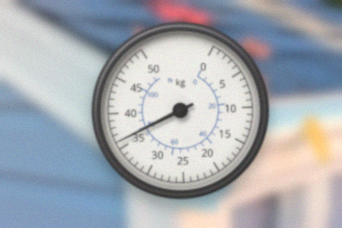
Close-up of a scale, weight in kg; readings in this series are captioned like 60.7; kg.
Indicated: 36; kg
